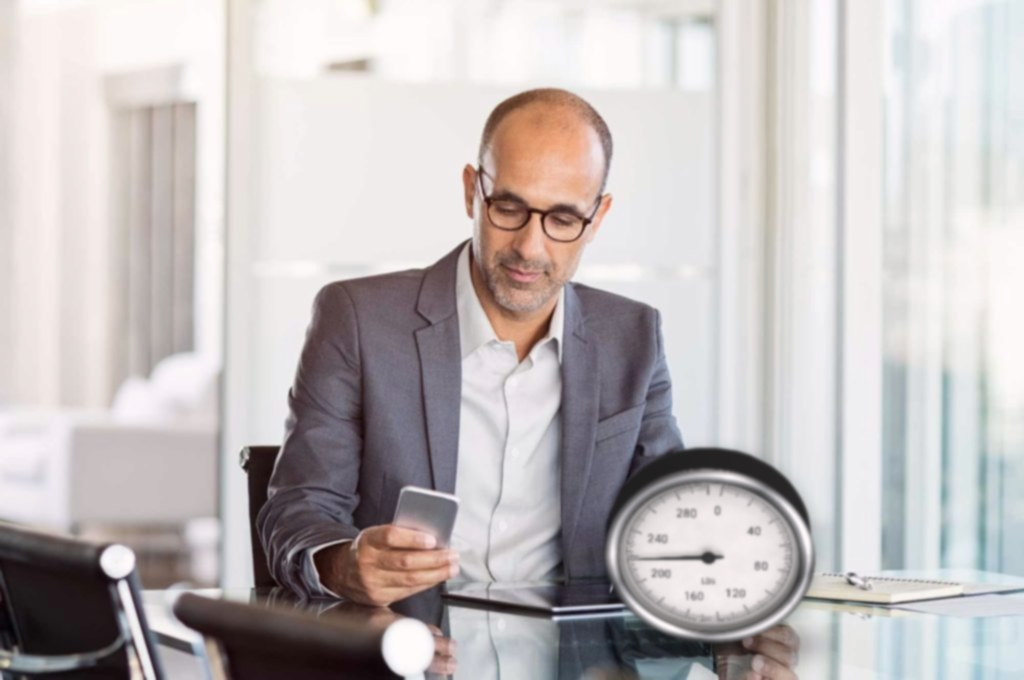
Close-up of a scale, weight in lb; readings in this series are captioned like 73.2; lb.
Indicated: 220; lb
